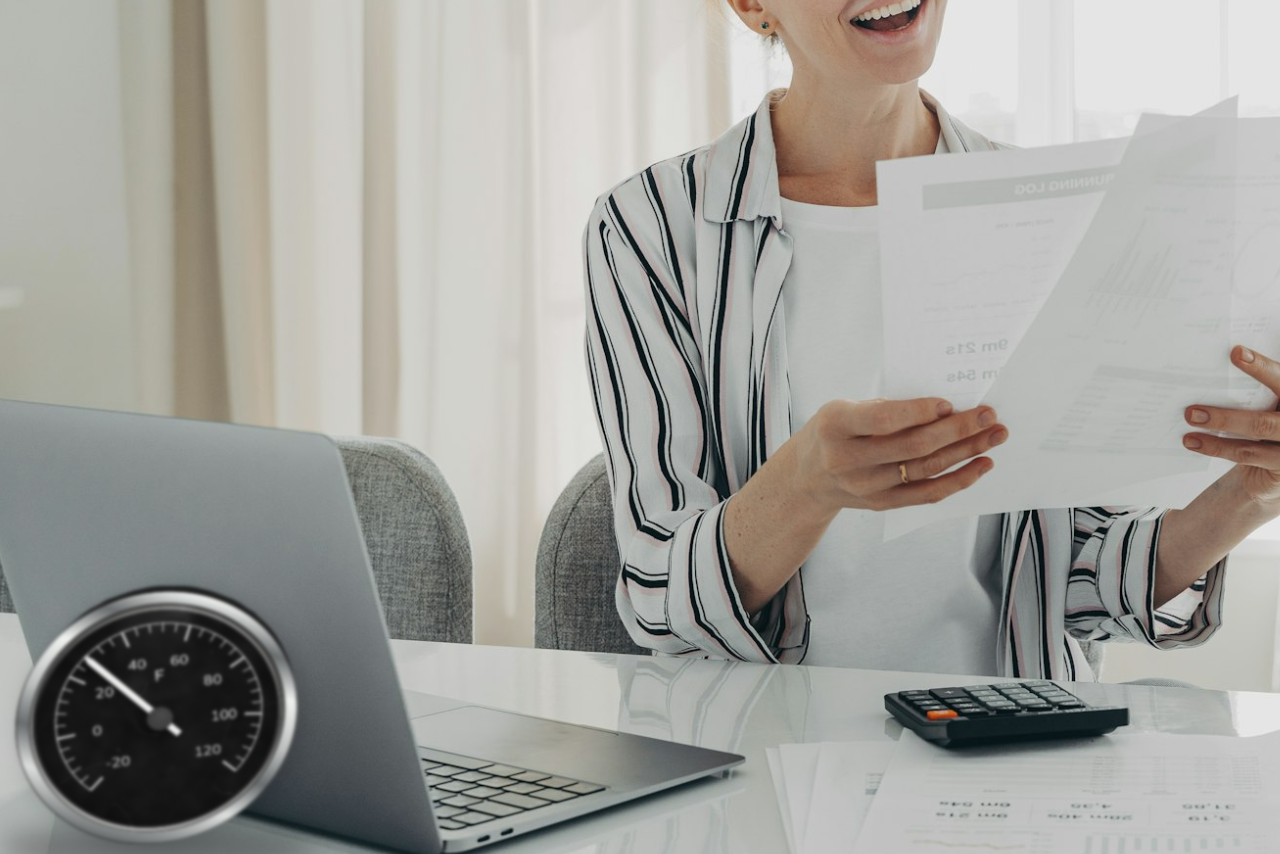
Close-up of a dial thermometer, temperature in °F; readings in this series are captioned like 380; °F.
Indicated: 28; °F
